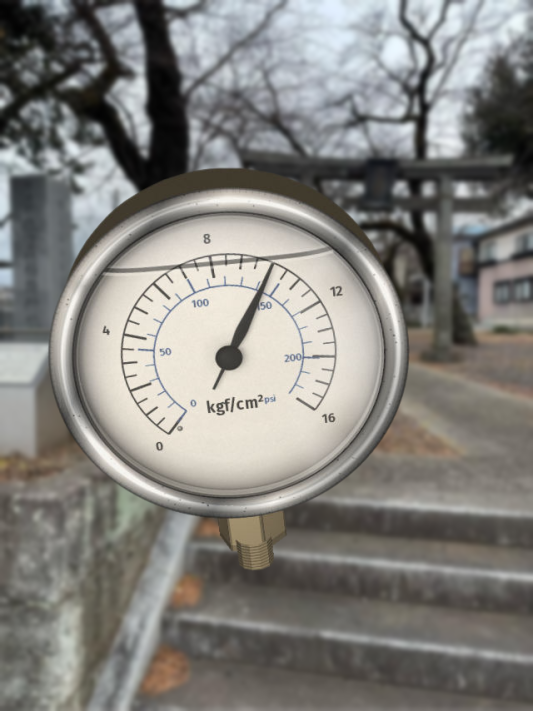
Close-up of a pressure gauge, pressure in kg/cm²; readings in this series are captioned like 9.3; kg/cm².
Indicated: 10; kg/cm²
